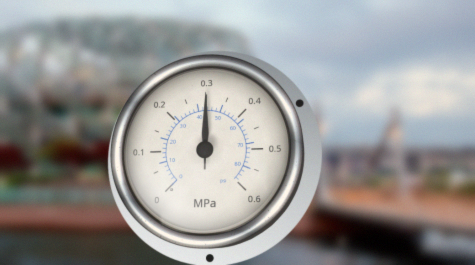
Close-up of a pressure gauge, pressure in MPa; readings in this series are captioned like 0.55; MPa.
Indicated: 0.3; MPa
